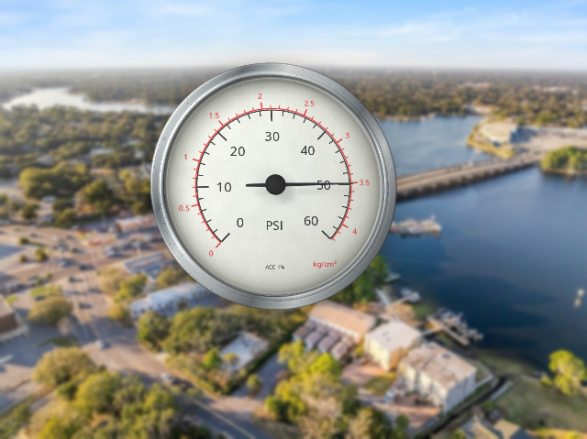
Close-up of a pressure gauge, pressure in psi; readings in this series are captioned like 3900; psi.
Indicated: 50; psi
